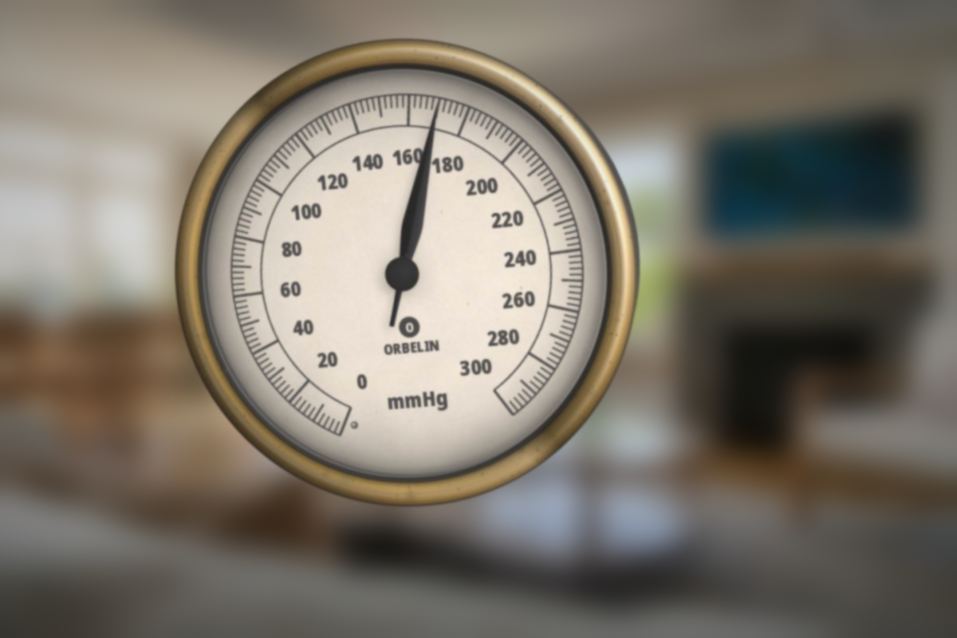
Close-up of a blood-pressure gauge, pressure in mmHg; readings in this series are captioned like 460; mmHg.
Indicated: 170; mmHg
